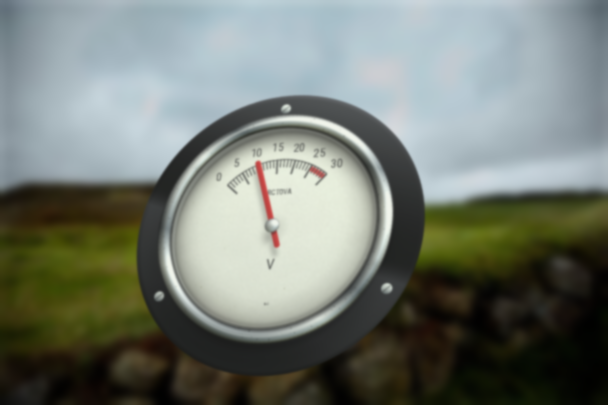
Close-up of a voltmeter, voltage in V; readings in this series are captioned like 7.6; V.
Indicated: 10; V
